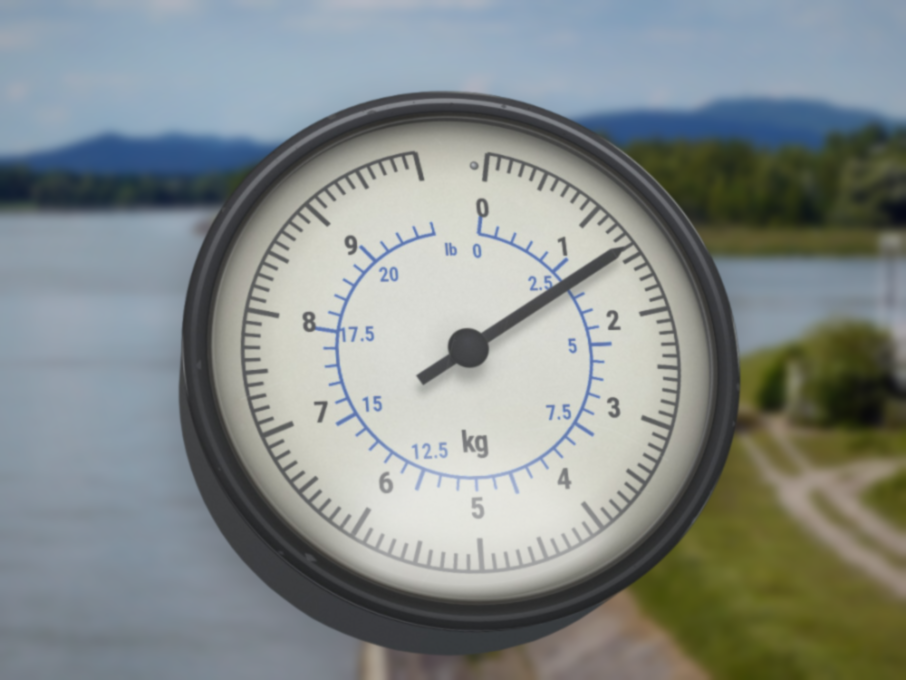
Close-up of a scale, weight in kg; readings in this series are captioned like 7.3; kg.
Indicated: 1.4; kg
